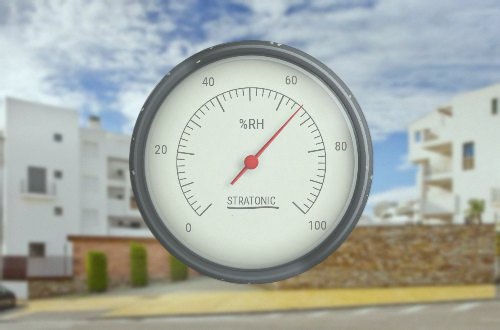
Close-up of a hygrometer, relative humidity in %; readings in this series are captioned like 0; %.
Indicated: 66; %
